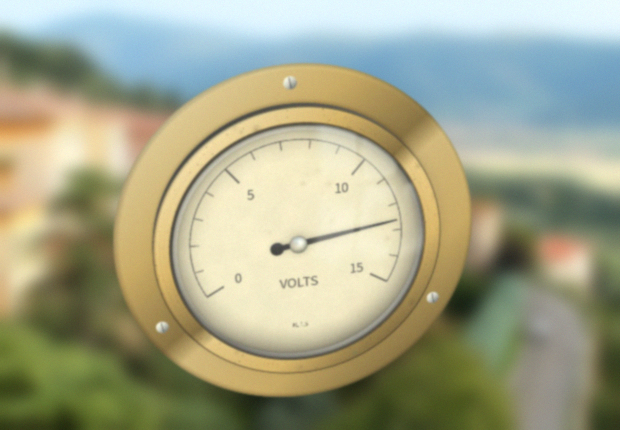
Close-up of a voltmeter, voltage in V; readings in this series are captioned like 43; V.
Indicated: 12.5; V
